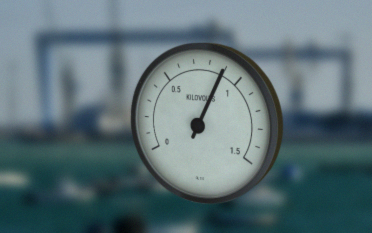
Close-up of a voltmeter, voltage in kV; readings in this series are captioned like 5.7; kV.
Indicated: 0.9; kV
